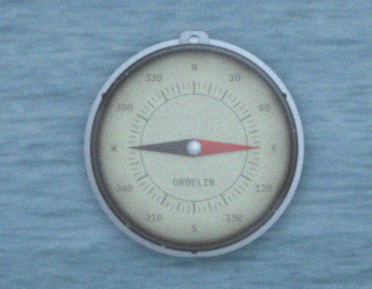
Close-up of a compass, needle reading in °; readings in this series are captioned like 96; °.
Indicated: 90; °
